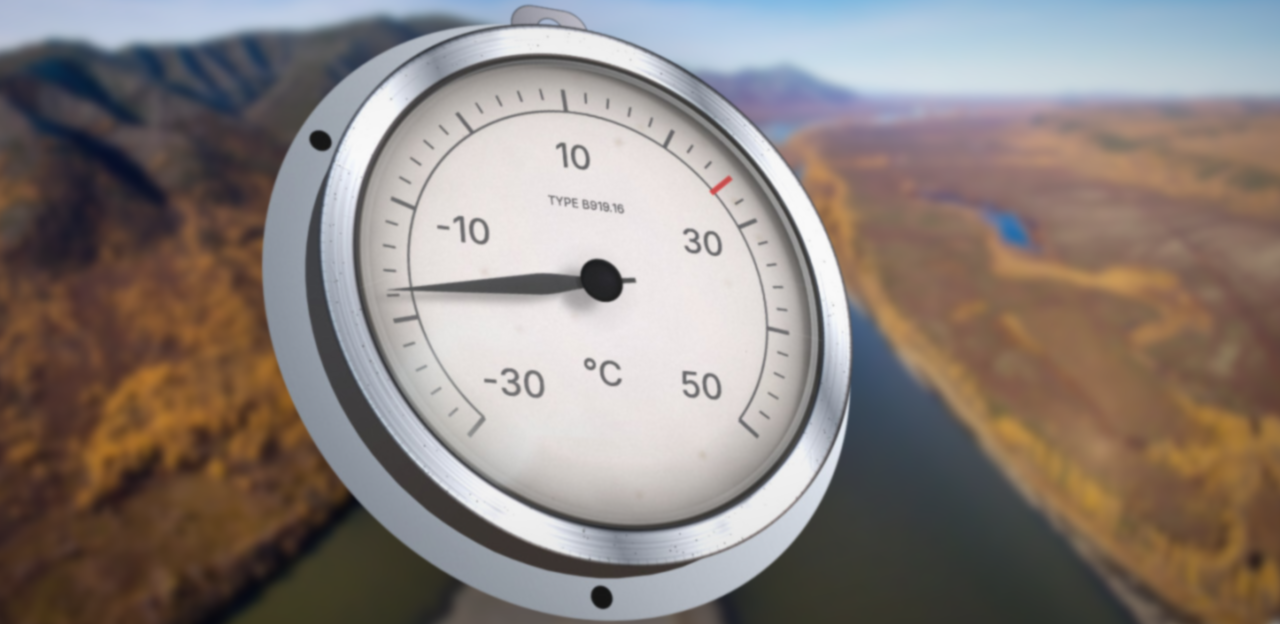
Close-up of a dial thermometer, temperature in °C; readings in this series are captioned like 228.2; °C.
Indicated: -18; °C
